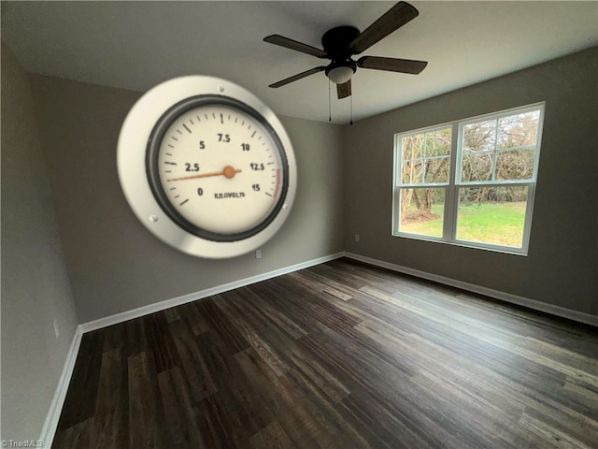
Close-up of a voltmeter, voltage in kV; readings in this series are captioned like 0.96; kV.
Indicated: 1.5; kV
